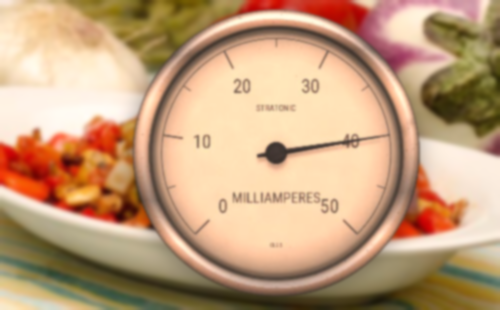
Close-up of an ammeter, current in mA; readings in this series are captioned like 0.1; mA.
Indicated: 40; mA
